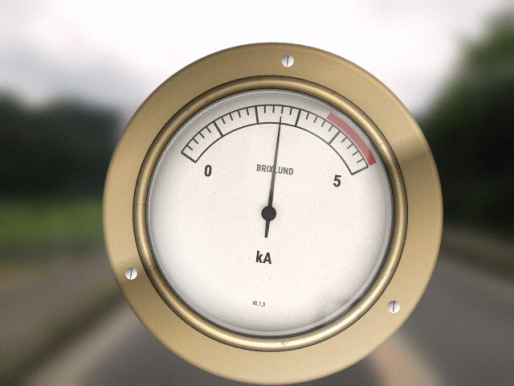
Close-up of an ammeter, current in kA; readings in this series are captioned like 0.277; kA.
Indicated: 2.6; kA
